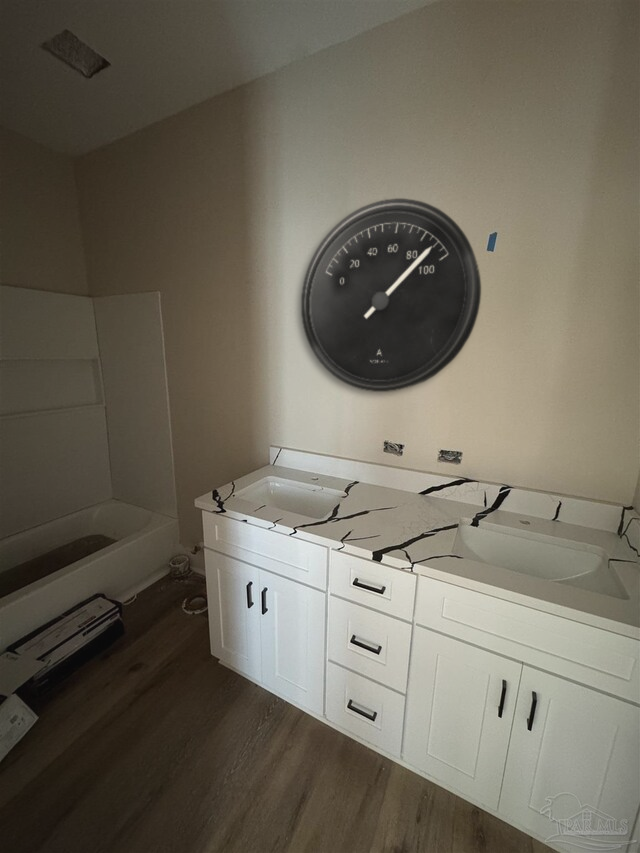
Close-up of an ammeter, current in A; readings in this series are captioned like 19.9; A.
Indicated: 90; A
